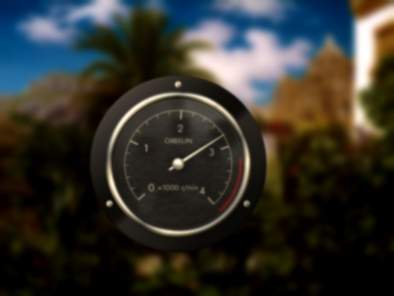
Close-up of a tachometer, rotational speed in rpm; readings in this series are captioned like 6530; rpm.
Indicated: 2800; rpm
